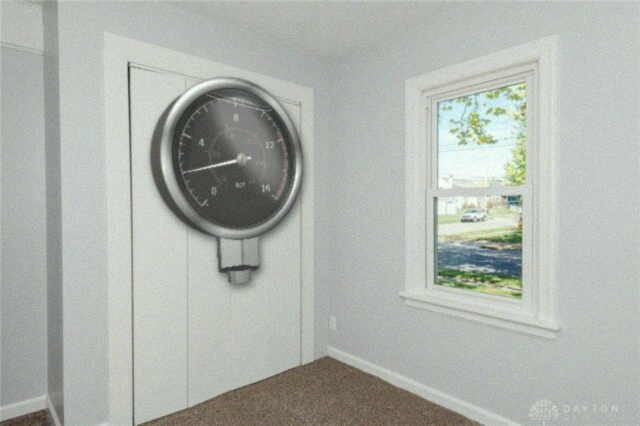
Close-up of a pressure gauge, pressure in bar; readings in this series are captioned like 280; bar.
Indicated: 2; bar
